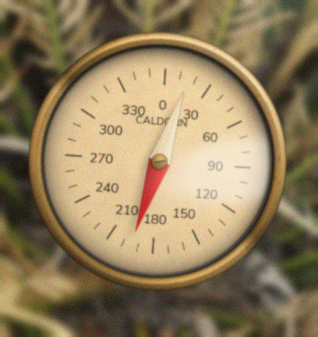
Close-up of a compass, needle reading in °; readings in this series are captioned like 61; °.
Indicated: 195; °
